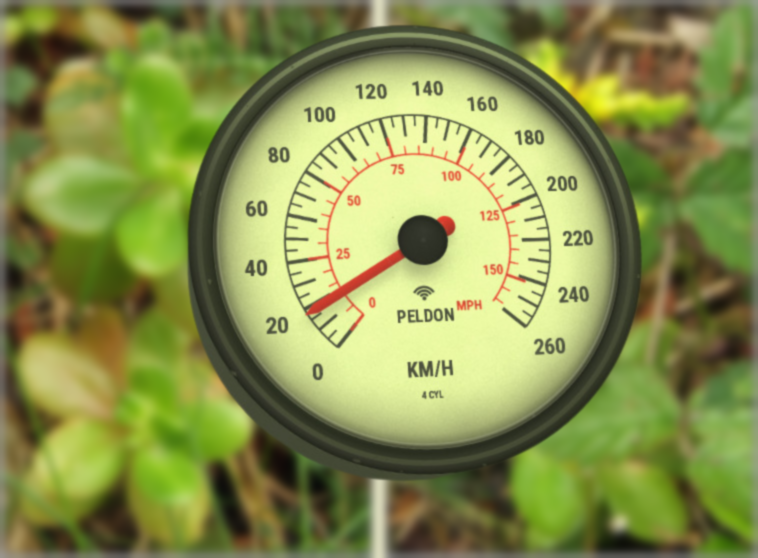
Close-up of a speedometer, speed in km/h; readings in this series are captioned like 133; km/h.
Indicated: 17.5; km/h
